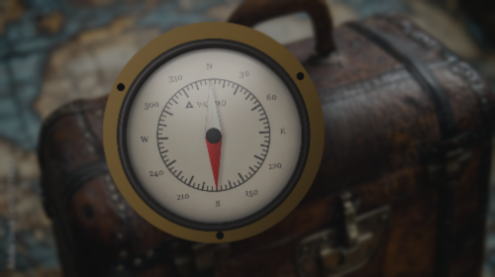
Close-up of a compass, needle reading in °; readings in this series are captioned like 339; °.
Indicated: 180; °
